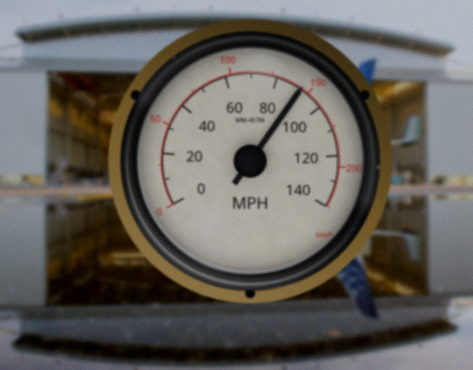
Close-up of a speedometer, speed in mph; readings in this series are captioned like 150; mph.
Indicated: 90; mph
